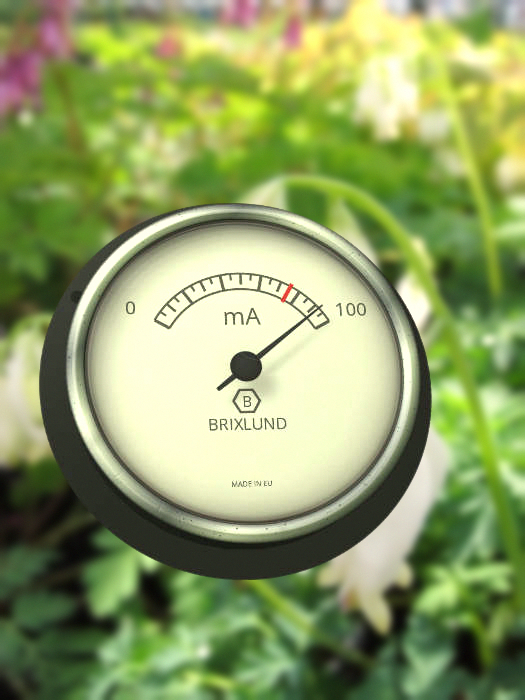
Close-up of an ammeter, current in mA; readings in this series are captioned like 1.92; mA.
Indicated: 92.5; mA
